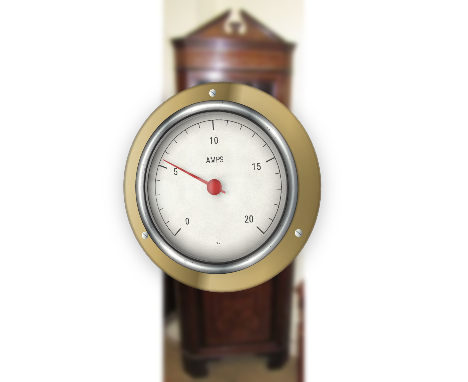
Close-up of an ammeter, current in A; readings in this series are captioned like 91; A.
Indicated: 5.5; A
